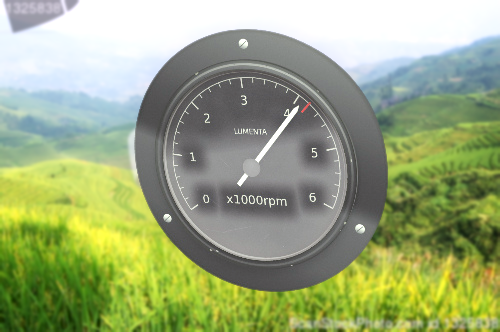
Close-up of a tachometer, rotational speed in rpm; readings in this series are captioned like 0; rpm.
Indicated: 4100; rpm
